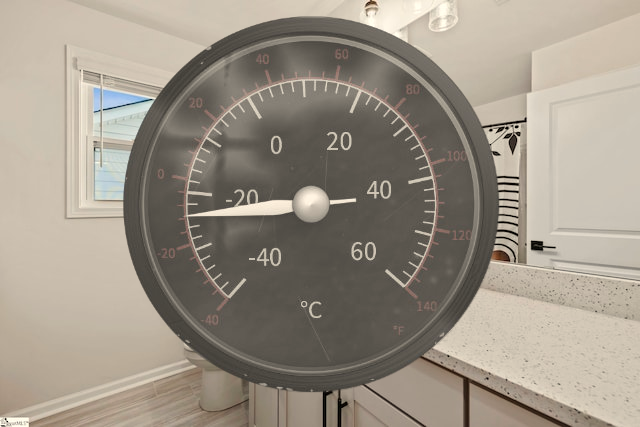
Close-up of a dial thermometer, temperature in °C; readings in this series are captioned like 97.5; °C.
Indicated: -24; °C
